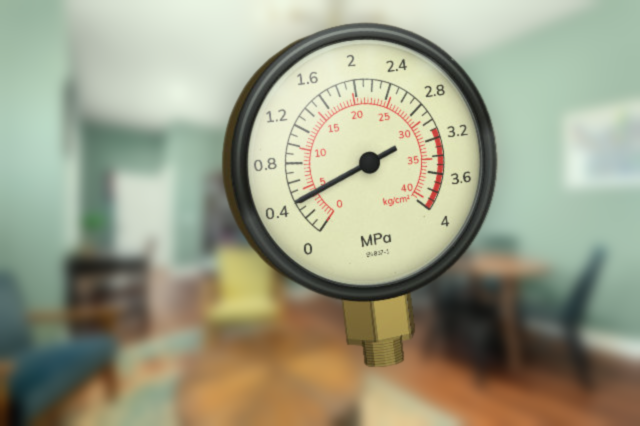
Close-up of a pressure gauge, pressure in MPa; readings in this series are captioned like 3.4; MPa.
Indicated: 0.4; MPa
